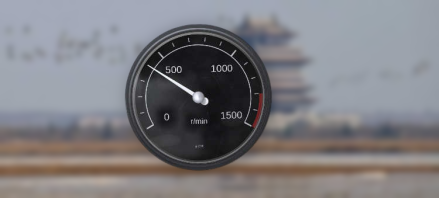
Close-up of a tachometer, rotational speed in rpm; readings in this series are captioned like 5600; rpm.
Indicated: 400; rpm
